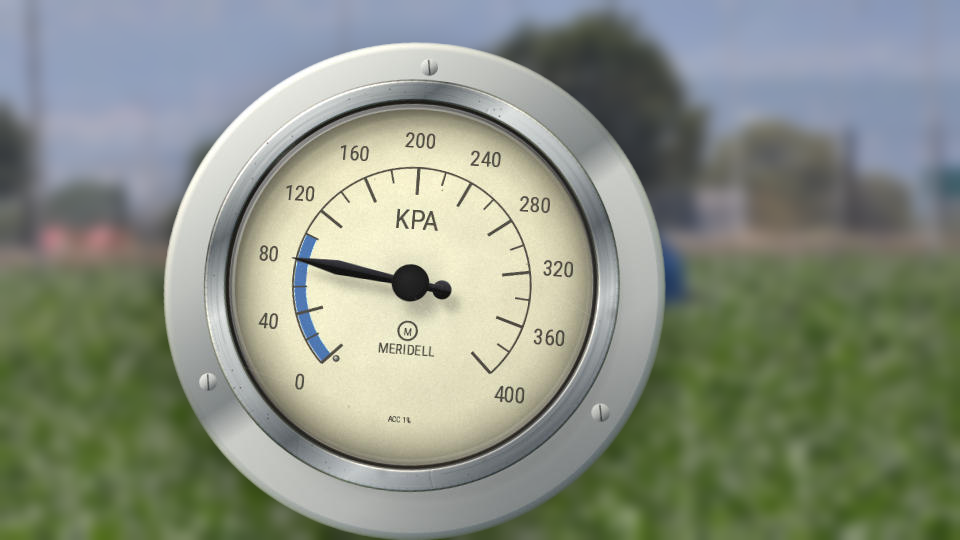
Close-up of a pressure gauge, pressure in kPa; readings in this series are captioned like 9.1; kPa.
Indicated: 80; kPa
